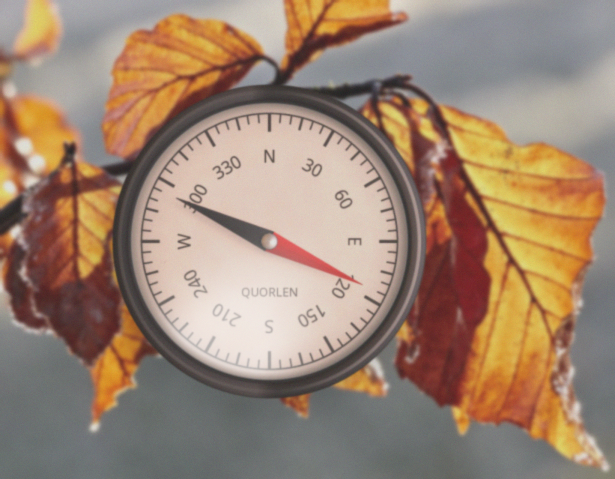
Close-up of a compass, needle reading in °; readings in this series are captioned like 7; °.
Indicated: 115; °
